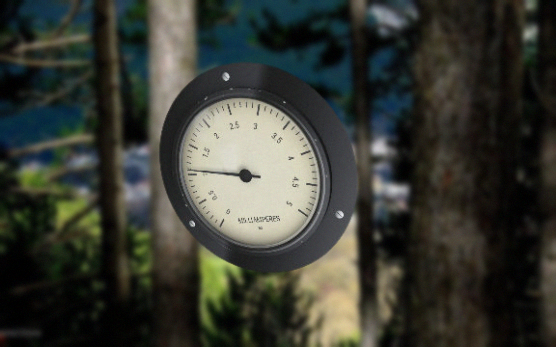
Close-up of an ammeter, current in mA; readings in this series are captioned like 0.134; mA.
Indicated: 1.1; mA
